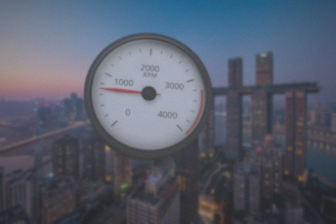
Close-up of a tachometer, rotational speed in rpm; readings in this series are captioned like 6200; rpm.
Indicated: 700; rpm
